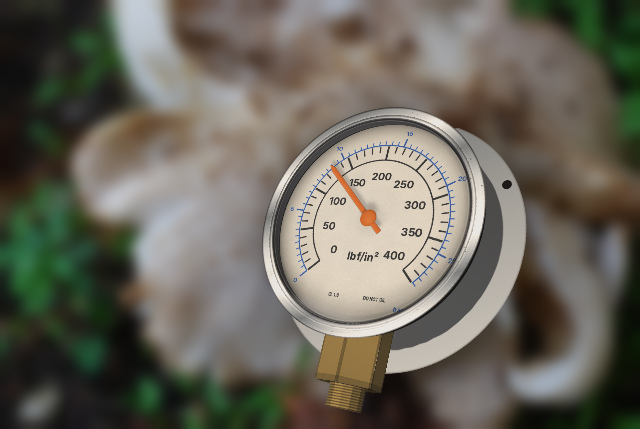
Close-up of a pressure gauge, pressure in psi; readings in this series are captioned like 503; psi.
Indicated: 130; psi
